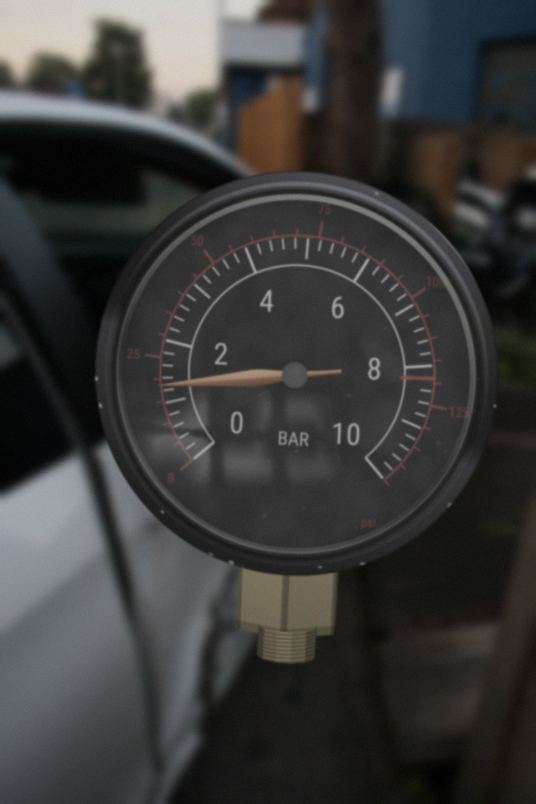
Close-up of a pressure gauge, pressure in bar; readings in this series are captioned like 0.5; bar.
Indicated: 1.3; bar
